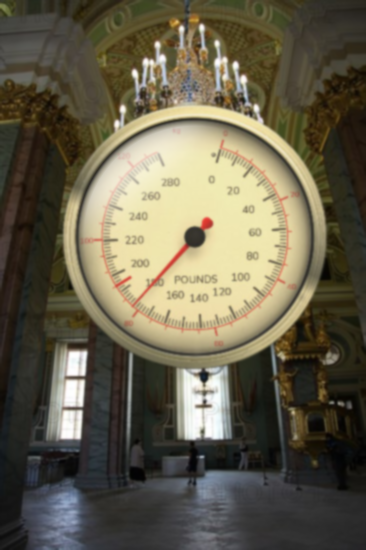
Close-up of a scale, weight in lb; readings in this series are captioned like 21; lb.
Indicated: 180; lb
